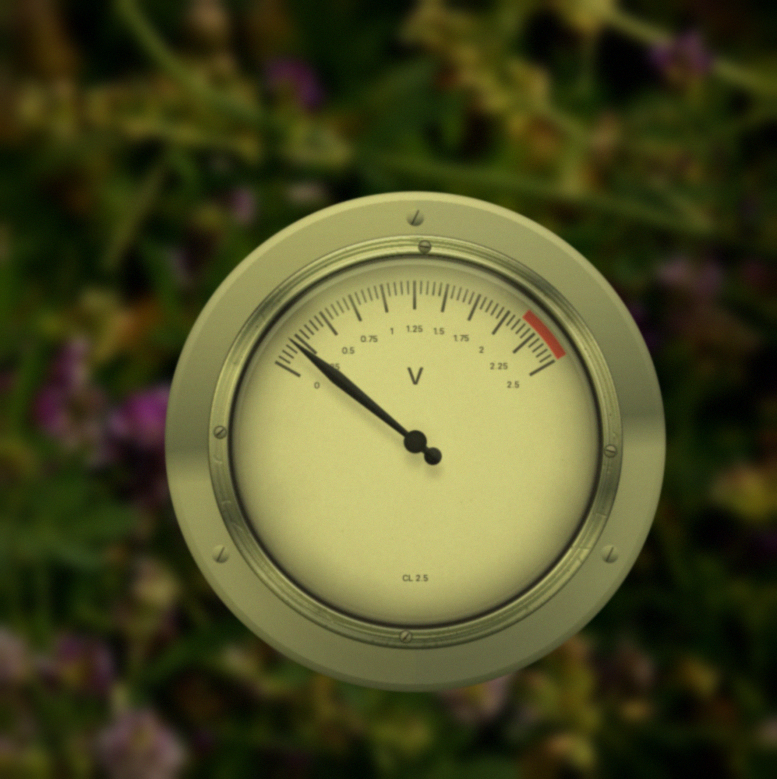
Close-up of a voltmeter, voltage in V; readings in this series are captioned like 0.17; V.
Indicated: 0.2; V
